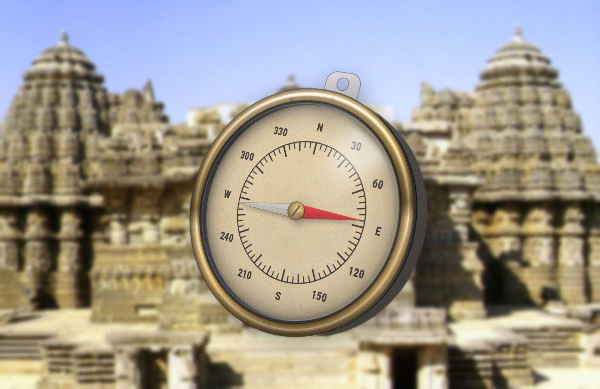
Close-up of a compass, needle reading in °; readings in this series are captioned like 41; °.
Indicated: 85; °
